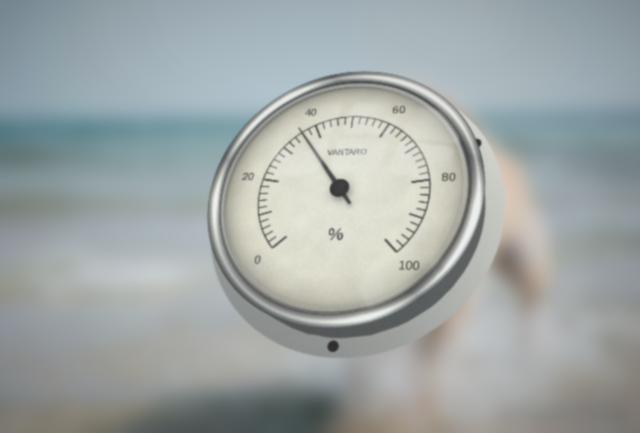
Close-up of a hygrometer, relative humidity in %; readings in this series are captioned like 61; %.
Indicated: 36; %
